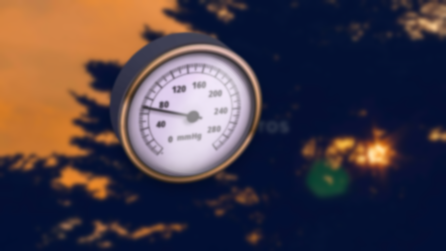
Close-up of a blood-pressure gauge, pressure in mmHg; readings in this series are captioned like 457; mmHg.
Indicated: 70; mmHg
